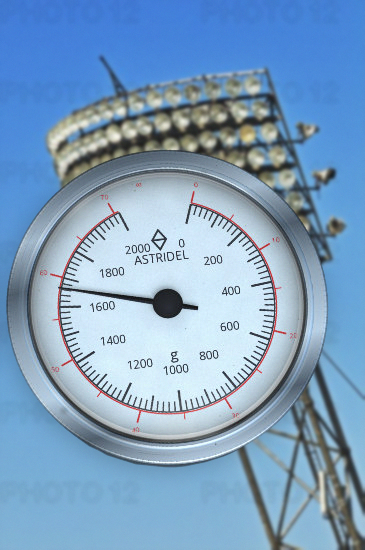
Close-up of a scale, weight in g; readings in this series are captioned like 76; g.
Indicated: 1660; g
